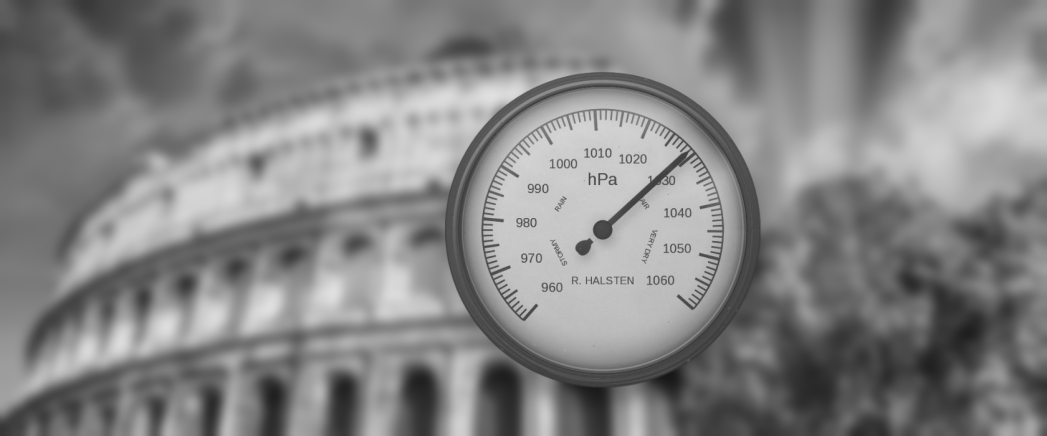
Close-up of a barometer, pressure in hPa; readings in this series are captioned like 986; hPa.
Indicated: 1029; hPa
